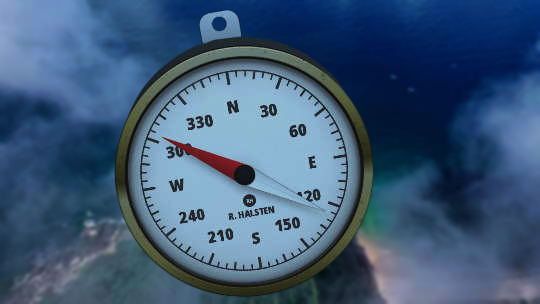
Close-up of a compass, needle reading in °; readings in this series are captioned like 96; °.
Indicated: 305; °
